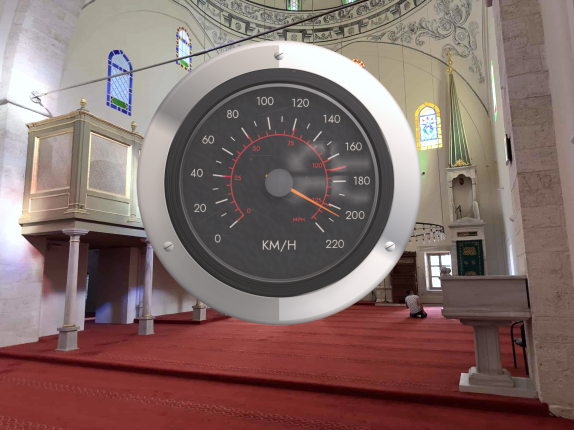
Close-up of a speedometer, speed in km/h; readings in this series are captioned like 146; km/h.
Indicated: 205; km/h
